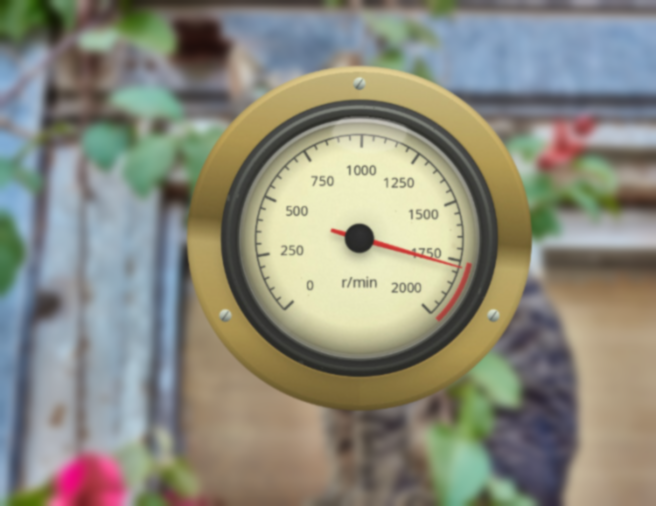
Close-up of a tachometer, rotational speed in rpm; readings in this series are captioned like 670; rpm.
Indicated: 1775; rpm
